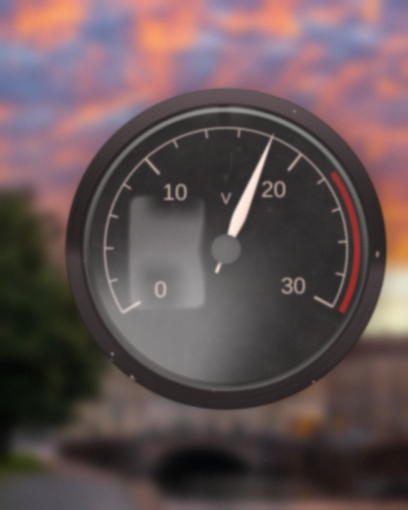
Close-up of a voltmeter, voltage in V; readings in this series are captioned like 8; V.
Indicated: 18; V
